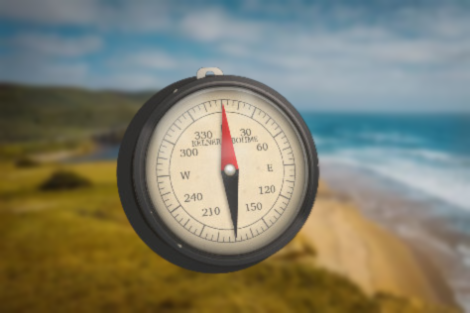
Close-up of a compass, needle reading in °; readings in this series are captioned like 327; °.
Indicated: 0; °
